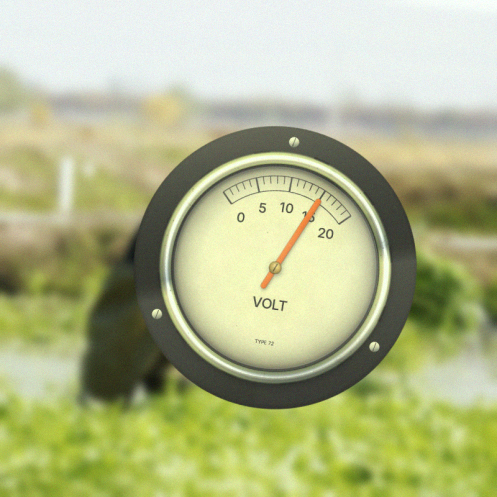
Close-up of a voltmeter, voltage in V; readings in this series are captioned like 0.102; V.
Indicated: 15; V
